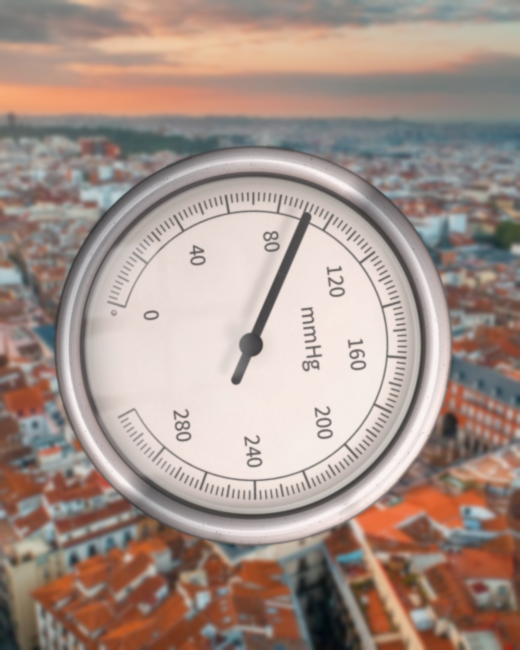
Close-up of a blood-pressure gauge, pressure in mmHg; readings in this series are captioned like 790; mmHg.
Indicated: 92; mmHg
